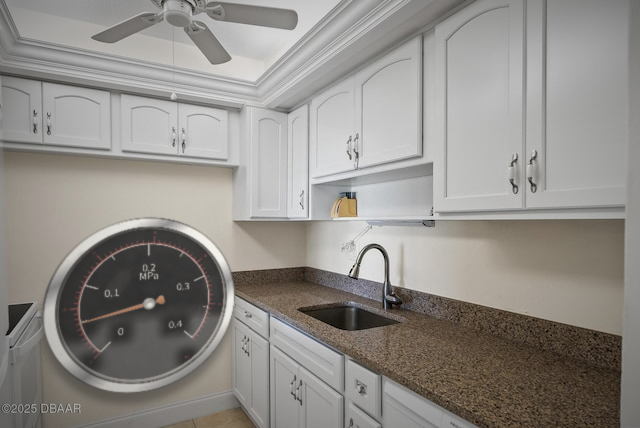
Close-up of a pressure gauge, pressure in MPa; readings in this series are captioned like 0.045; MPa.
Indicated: 0.05; MPa
